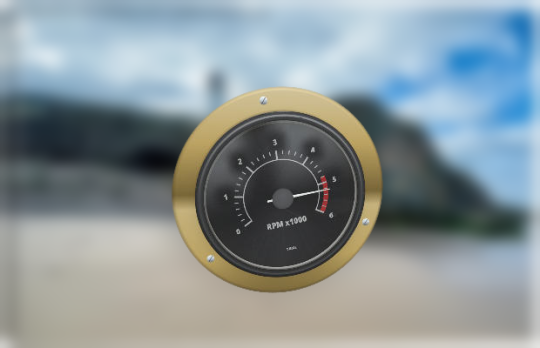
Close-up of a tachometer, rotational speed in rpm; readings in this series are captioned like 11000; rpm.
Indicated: 5200; rpm
